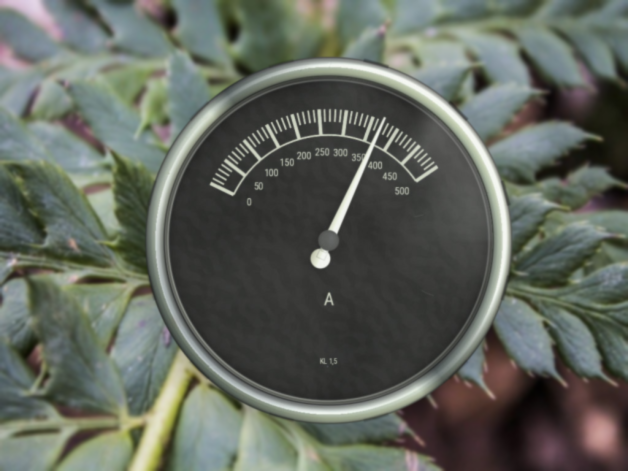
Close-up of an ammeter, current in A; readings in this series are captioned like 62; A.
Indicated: 370; A
